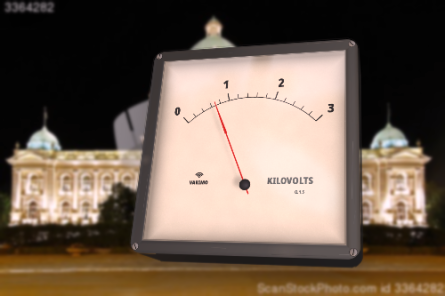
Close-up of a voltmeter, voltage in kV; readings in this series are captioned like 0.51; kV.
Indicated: 0.7; kV
